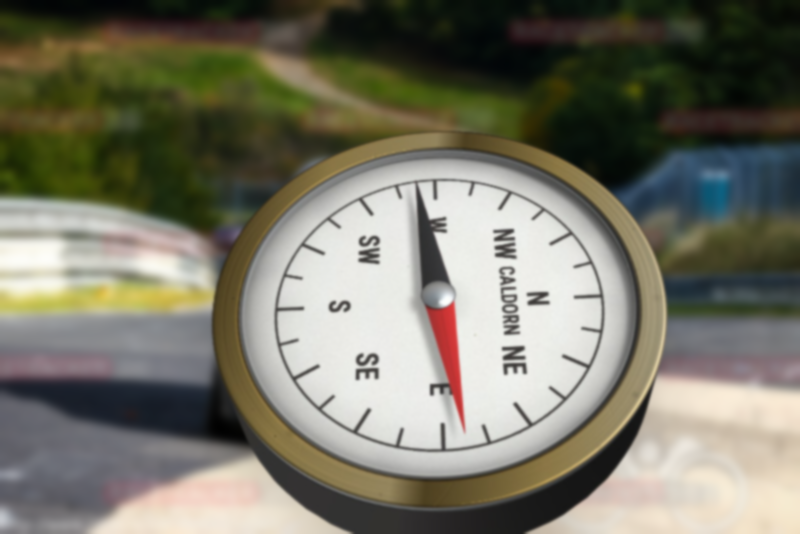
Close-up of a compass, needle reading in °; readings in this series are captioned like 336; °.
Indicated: 82.5; °
